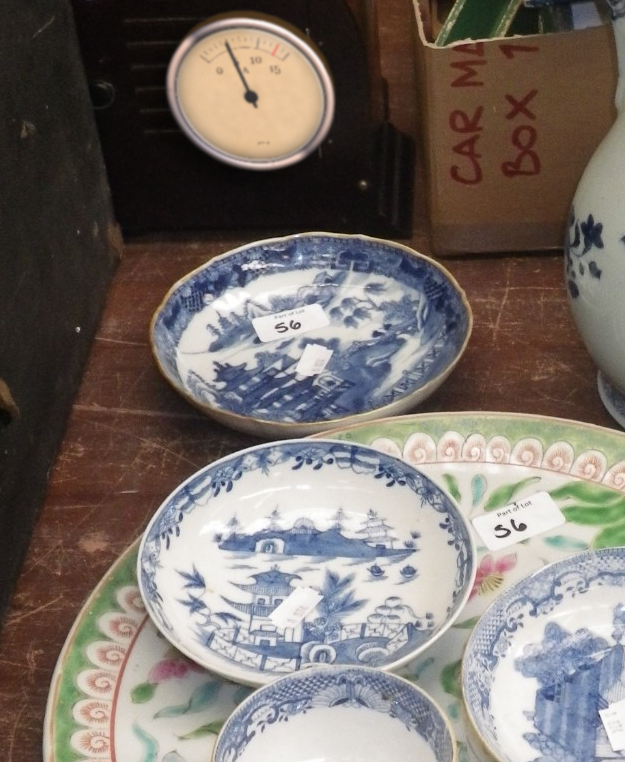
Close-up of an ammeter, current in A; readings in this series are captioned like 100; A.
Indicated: 5; A
